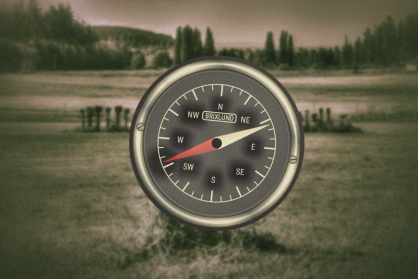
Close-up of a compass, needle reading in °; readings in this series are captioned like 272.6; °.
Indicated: 245; °
